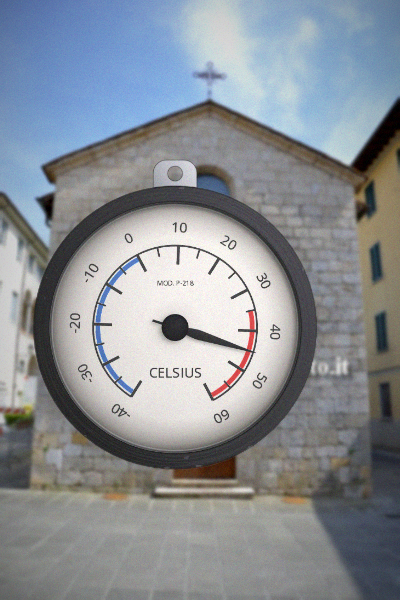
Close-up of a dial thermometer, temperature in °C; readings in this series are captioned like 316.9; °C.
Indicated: 45; °C
